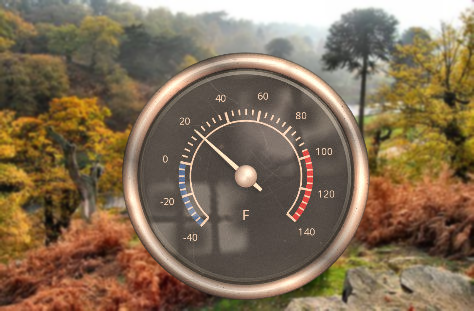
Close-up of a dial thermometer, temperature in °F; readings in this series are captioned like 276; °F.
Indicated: 20; °F
